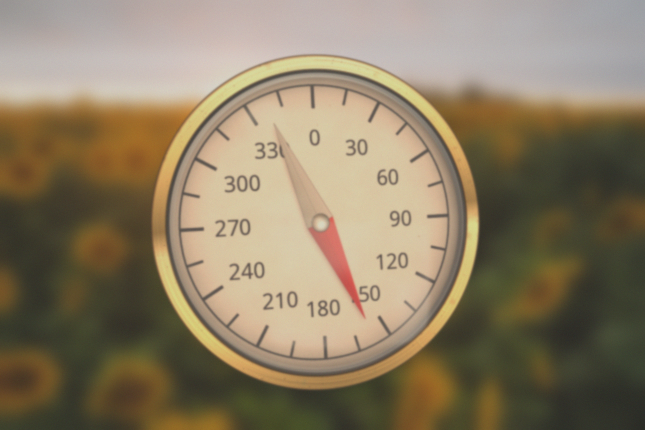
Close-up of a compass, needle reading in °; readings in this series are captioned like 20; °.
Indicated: 157.5; °
